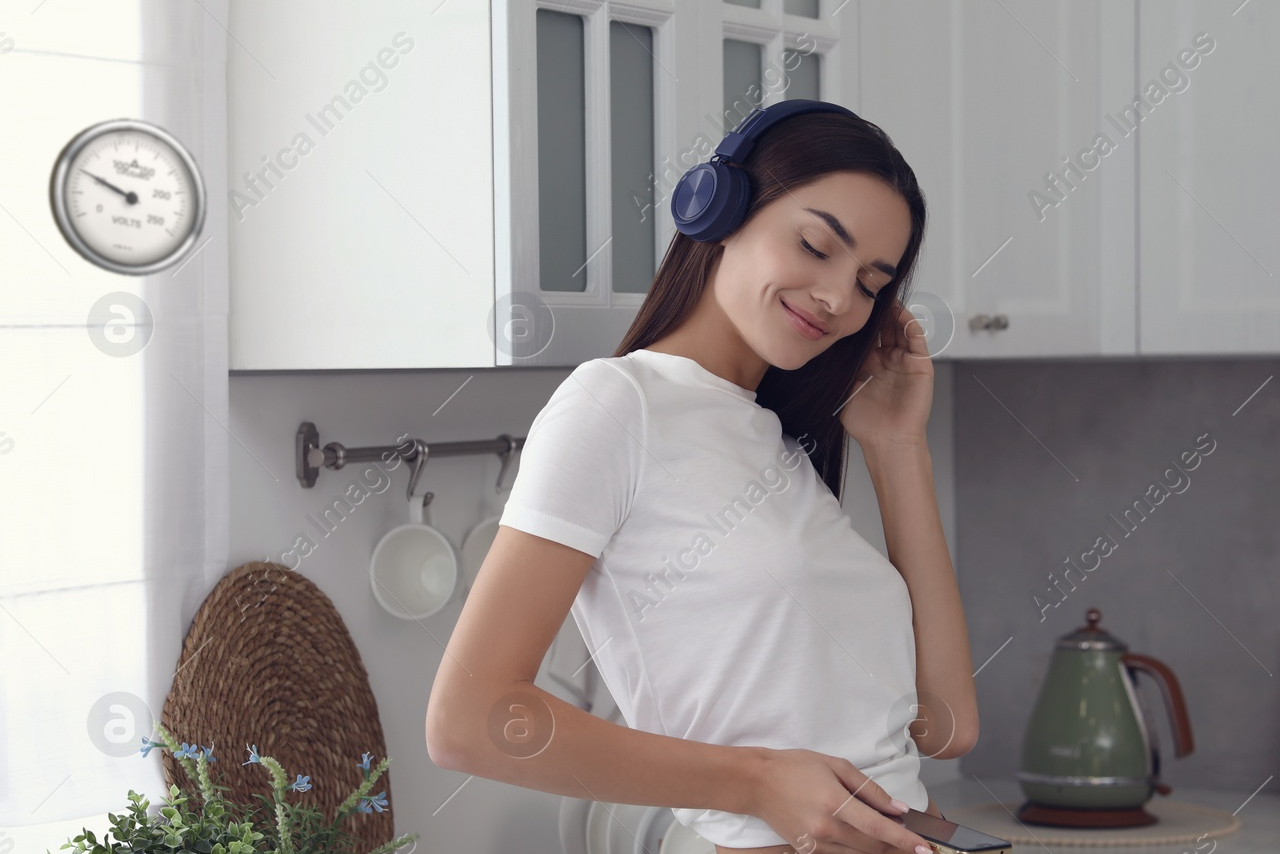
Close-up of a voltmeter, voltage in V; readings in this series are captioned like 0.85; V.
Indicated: 50; V
